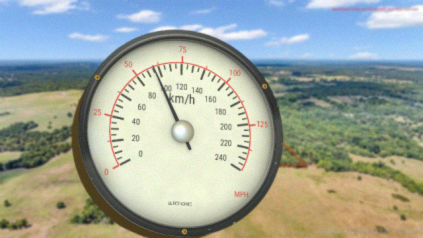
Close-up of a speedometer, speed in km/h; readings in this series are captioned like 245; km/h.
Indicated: 95; km/h
